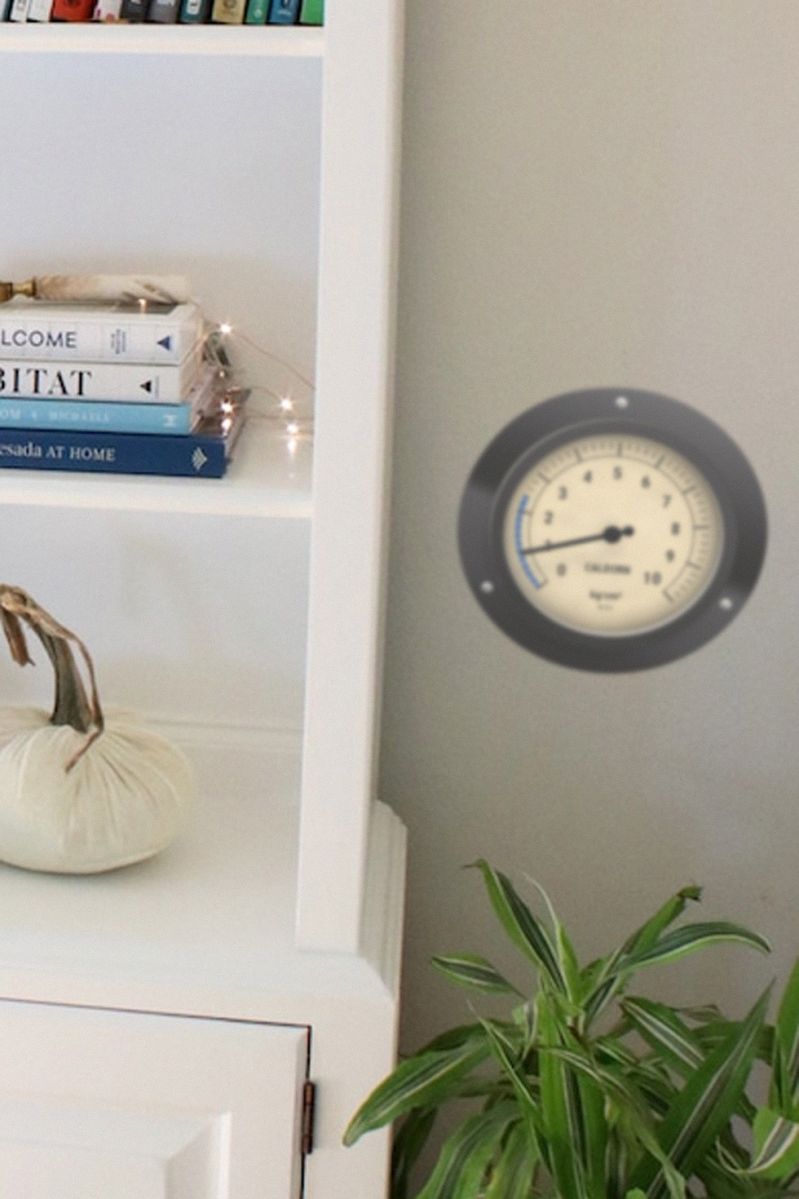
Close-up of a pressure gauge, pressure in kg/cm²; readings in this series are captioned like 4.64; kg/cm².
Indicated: 1; kg/cm²
